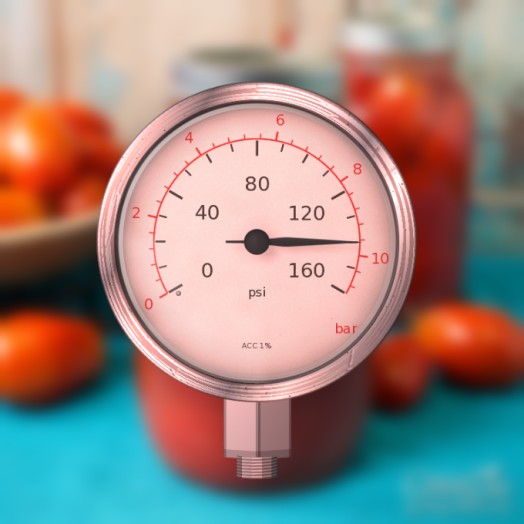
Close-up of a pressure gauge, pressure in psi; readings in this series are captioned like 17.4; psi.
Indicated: 140; psi
